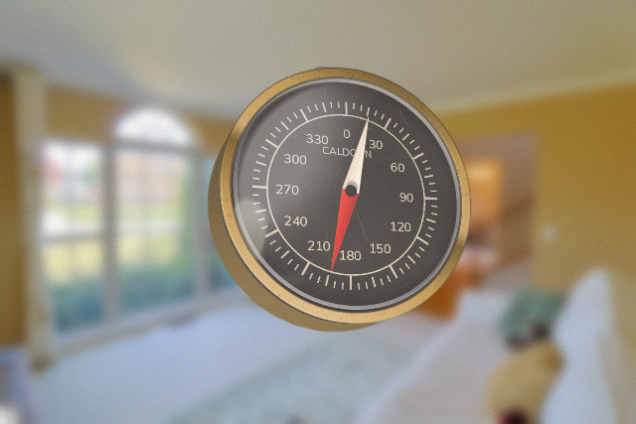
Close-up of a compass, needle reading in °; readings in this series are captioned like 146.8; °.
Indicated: 195; °
